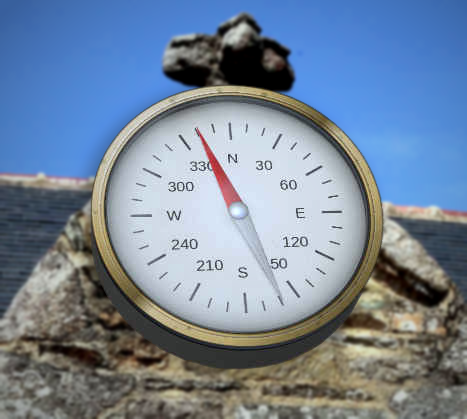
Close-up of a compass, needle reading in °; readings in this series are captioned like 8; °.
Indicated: 340; °
